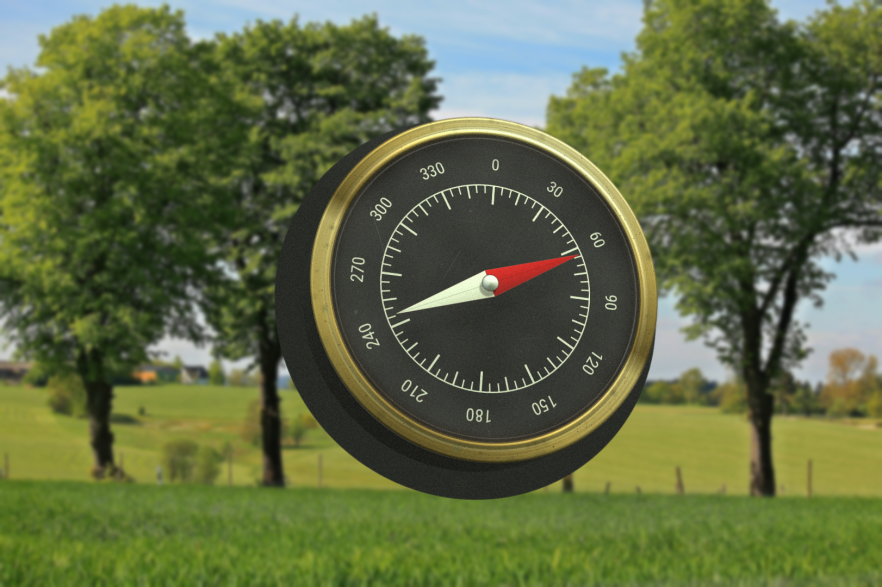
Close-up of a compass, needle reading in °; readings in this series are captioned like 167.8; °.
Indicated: 65; °
